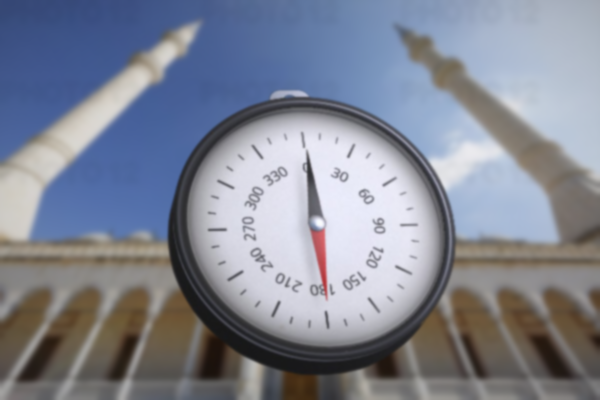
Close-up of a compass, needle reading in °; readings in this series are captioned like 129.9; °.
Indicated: 180; °
